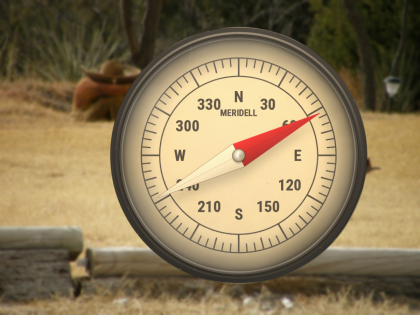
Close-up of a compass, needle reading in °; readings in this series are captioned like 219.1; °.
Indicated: 62.5; °
